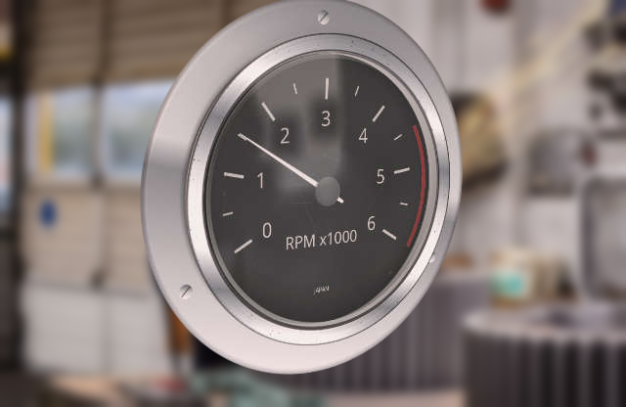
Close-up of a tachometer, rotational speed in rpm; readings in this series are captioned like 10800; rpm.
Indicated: 1500; rpm
